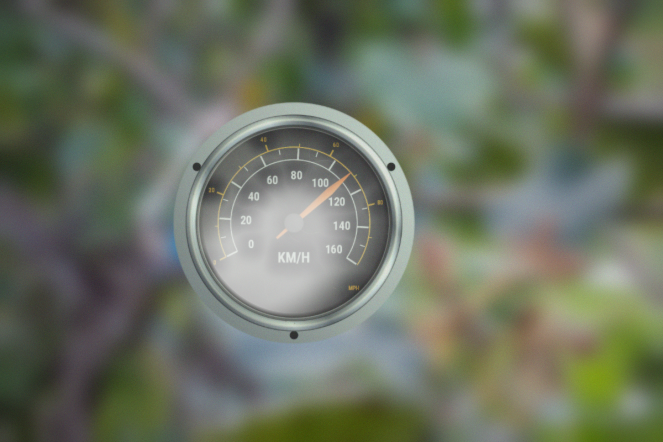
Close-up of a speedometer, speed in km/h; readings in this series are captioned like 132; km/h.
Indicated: 110; km/h
